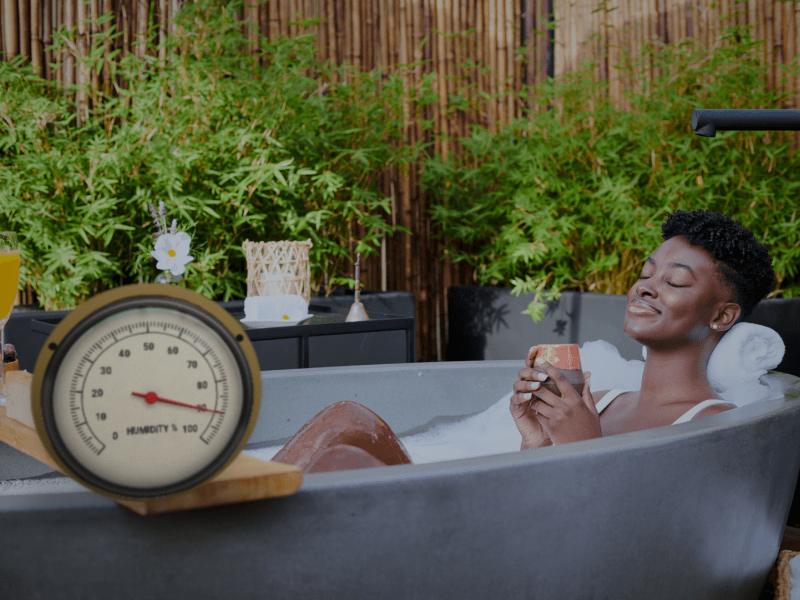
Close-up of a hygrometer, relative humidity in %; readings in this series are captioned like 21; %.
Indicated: 90; %
